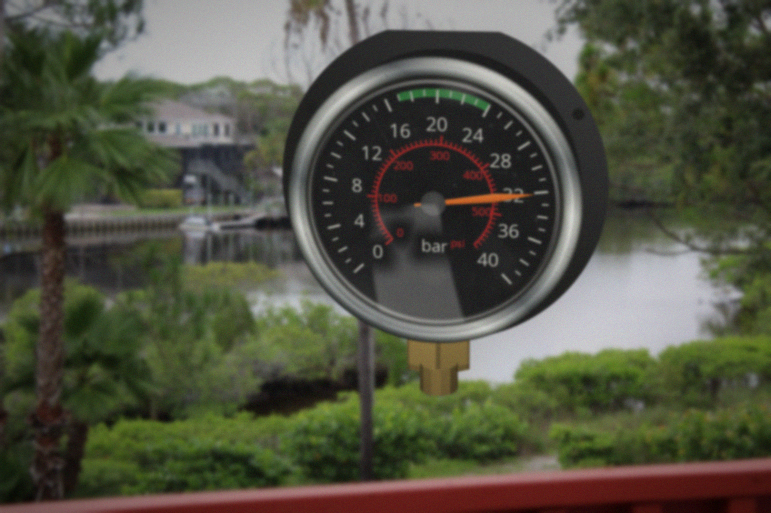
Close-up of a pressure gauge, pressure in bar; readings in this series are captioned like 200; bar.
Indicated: 32; bar
